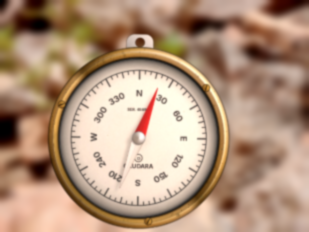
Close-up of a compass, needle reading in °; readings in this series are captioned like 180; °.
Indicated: 20; °
